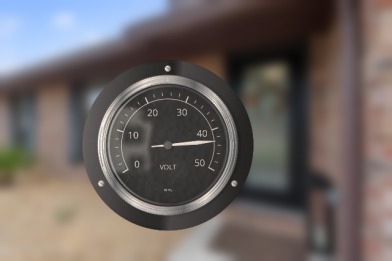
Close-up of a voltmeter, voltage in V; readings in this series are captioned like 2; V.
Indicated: 43; V
